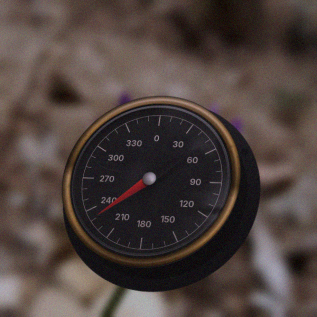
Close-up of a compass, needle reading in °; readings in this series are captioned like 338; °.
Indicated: 230; °
